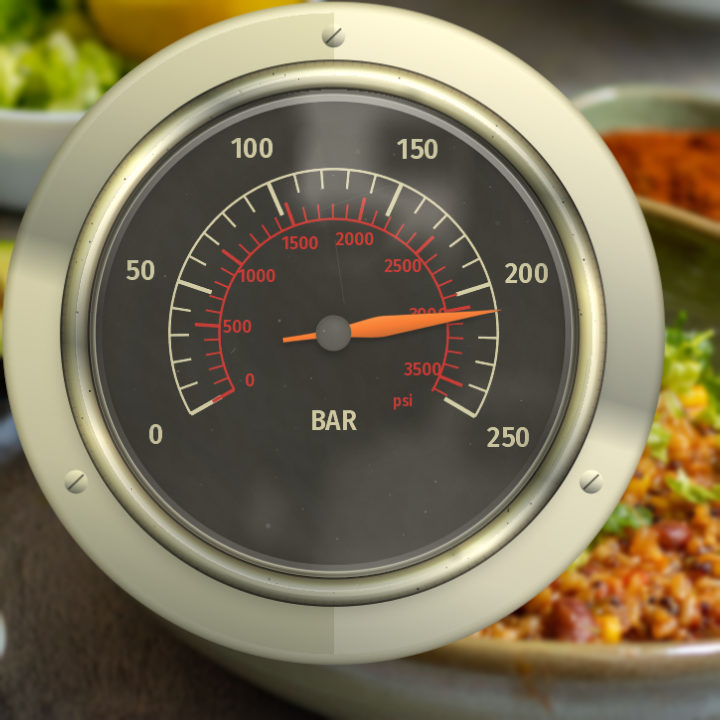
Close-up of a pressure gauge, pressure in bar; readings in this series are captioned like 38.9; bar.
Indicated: 210; bar
